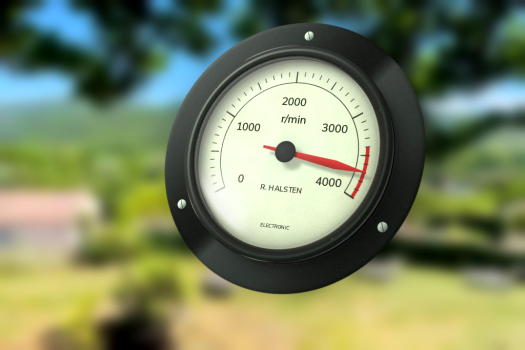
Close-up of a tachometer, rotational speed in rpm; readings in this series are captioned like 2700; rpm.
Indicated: 3700; rpm
